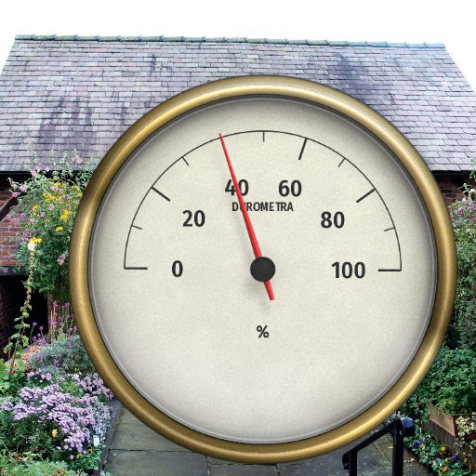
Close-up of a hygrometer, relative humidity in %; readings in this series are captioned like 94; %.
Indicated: 40; %
